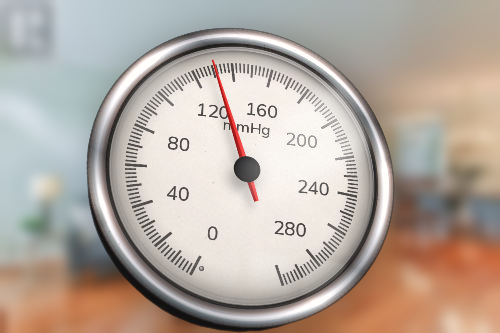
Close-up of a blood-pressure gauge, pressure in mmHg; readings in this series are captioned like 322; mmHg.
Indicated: 130; mmHg
